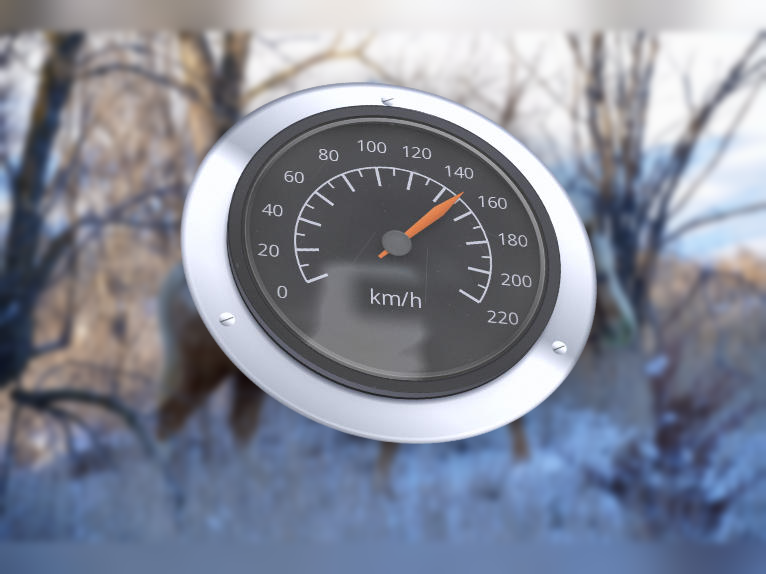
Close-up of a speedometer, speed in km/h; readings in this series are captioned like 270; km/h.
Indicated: 150; km/h
